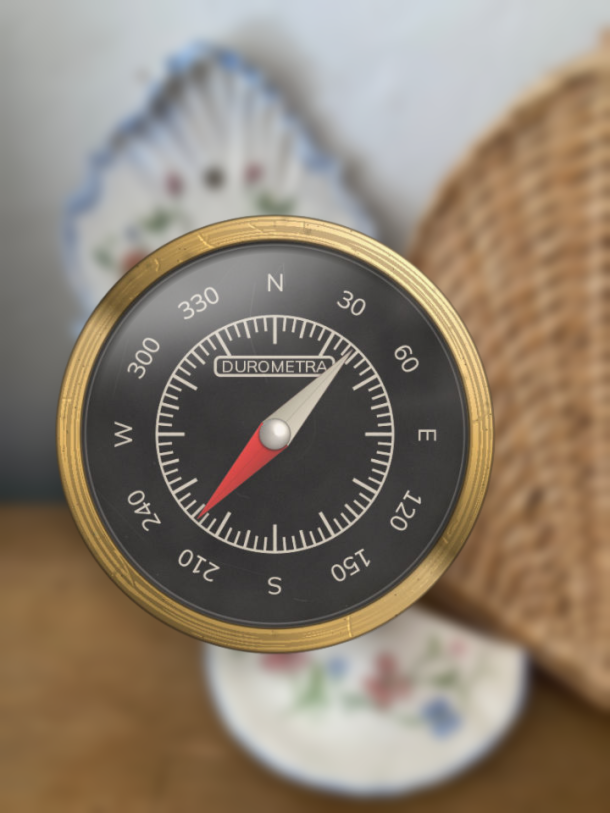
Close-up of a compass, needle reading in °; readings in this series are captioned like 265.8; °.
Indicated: 222.5; °
